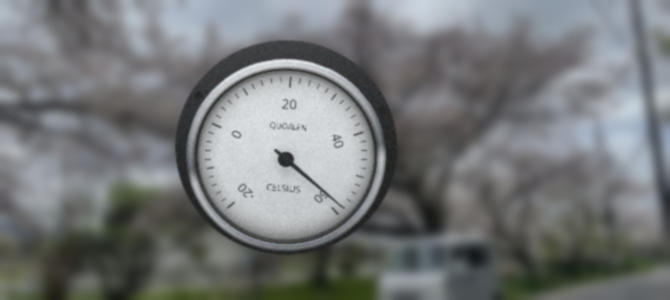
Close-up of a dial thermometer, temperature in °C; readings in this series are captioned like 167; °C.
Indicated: 58; °C
